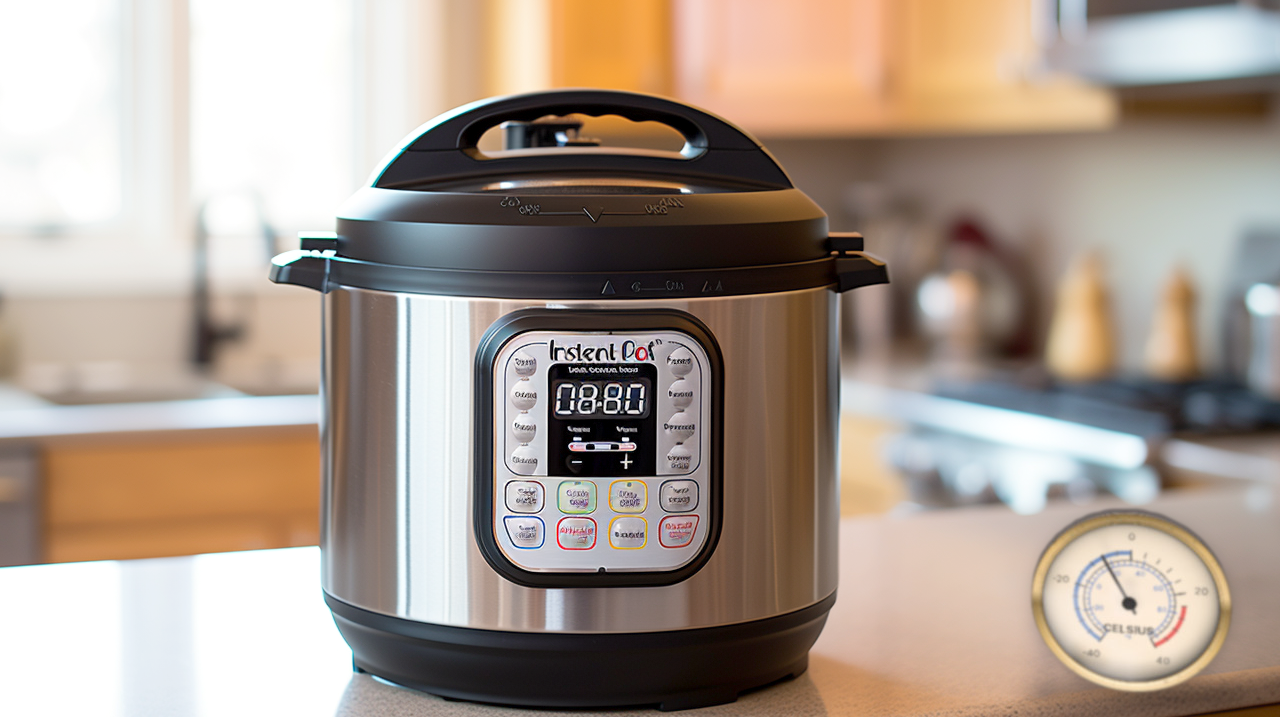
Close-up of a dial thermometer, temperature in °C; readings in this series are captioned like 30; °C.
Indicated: -8; °C
